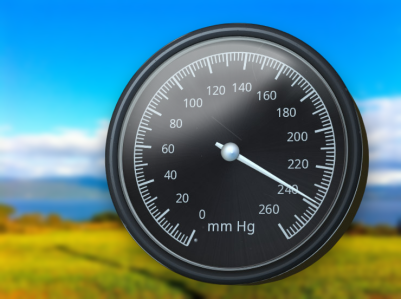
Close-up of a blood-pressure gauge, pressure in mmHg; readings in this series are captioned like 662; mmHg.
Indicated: 238; mmHg
